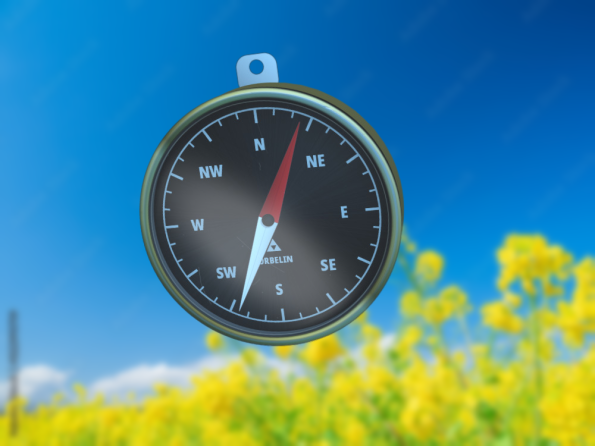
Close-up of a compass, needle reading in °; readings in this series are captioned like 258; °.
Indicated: 25; °
